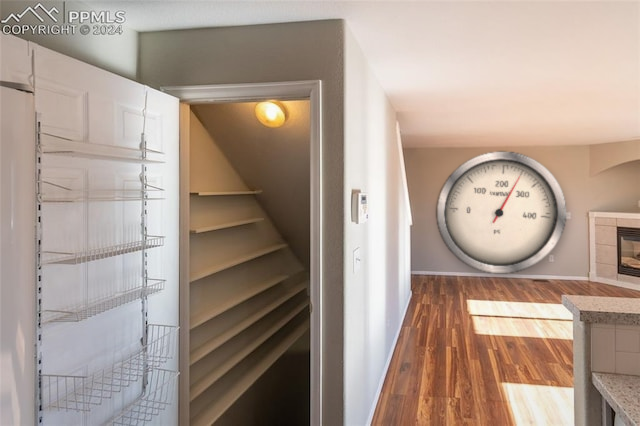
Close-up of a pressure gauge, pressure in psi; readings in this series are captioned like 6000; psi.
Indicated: 250; psi
